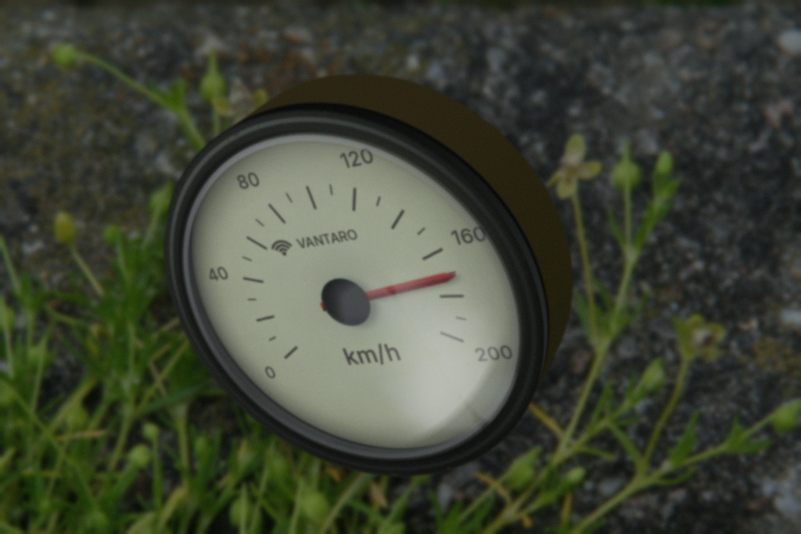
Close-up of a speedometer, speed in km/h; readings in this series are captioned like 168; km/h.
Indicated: 170; km/h
